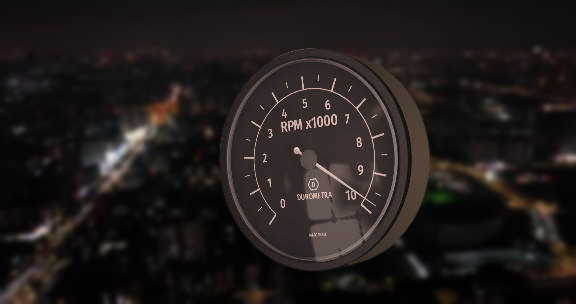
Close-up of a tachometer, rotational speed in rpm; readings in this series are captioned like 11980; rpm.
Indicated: 9750; rpm
